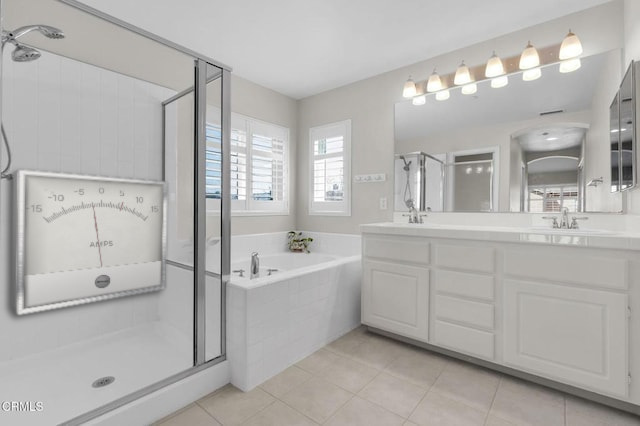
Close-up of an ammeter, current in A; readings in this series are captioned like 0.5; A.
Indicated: -2.5; A
